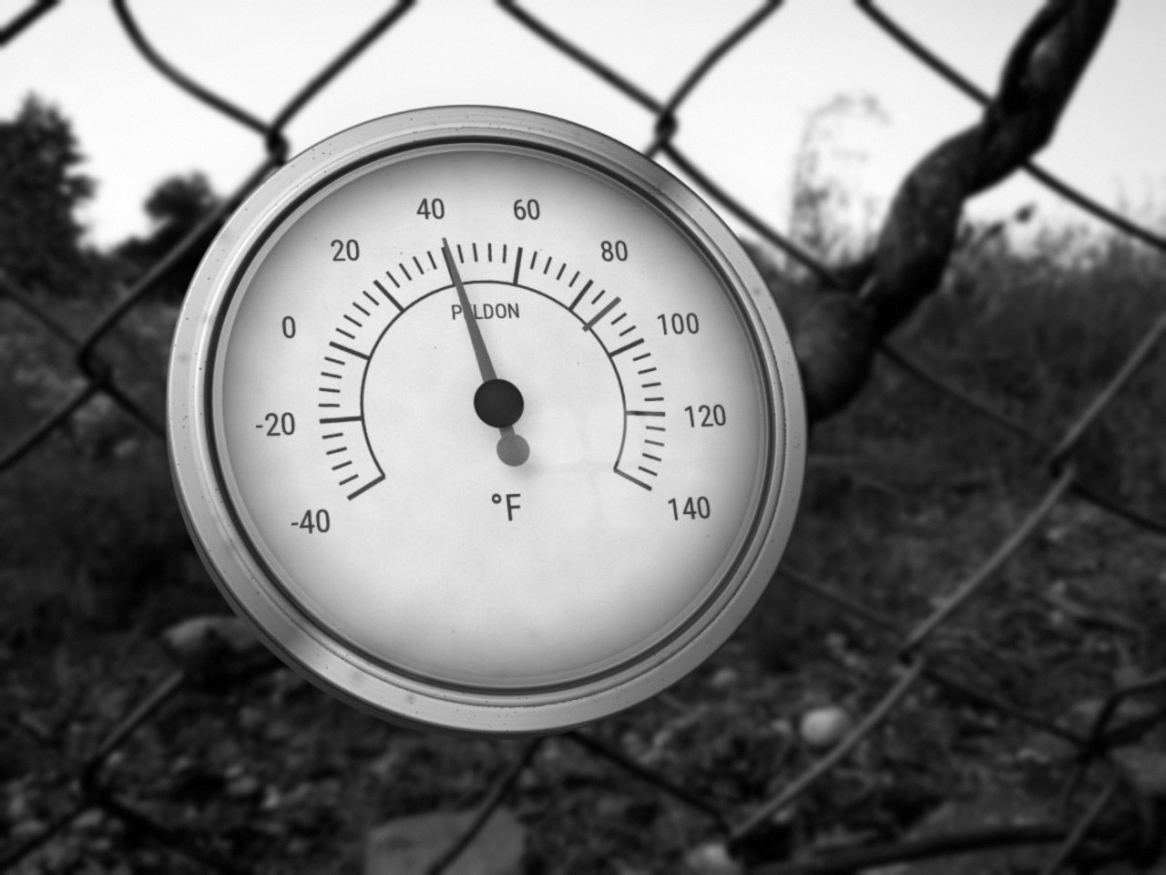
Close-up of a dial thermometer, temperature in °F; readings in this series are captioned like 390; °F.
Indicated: 40; °F
